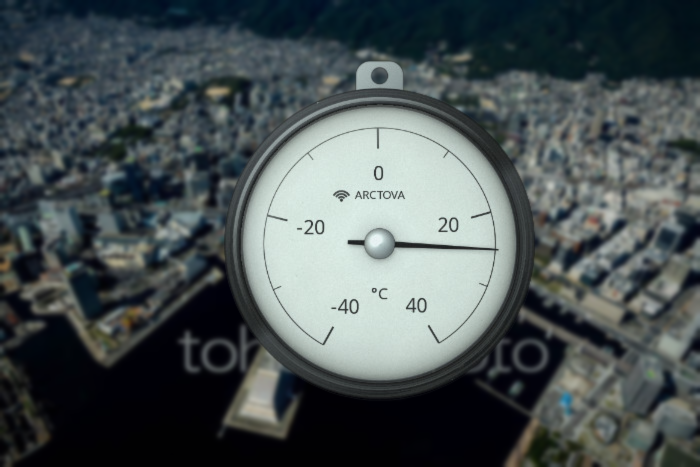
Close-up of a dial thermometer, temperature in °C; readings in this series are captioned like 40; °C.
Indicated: 25; °C
